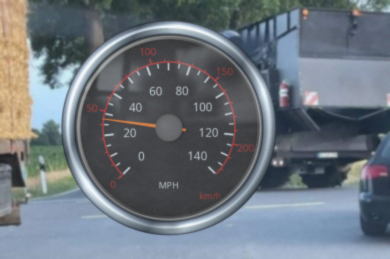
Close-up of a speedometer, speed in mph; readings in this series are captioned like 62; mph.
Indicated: 27.5; mph
